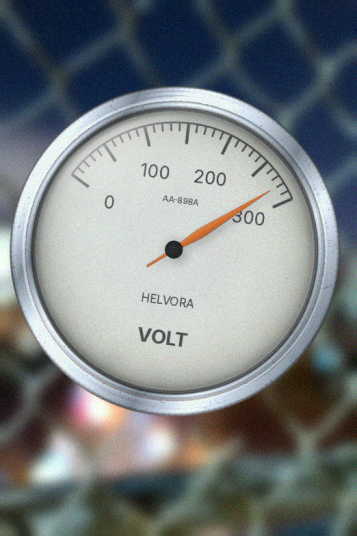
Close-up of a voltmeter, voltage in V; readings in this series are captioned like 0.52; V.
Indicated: 280; V
